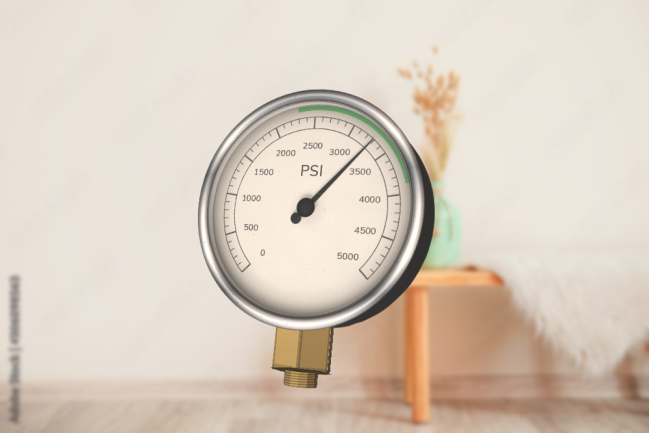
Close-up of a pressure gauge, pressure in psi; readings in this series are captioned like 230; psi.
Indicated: 3300; psi
